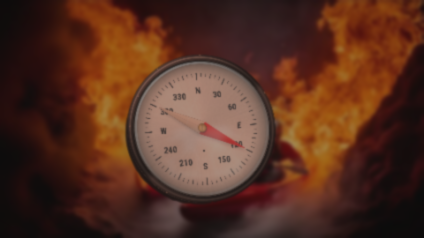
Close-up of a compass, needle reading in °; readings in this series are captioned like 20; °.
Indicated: 120; °
